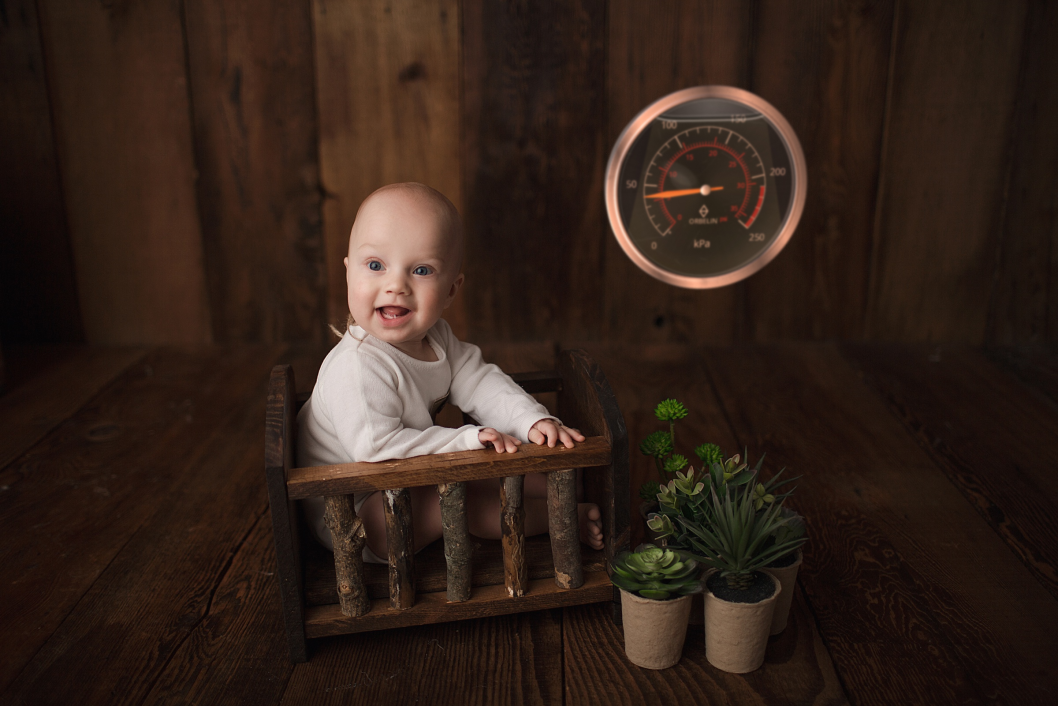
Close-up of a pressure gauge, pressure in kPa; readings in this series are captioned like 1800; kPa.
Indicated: 40; kPa
